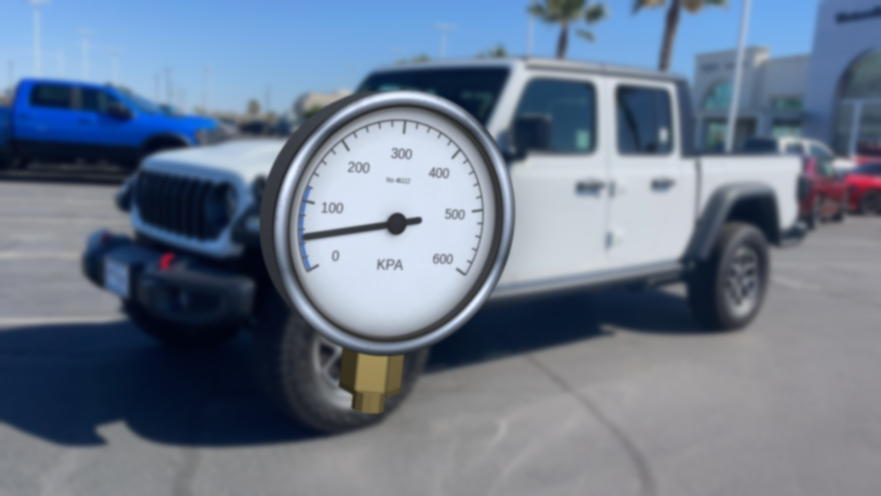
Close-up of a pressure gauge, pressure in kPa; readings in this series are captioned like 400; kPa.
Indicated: 50; kPa
